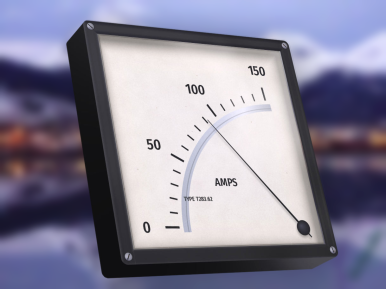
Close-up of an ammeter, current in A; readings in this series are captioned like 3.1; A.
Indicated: 90; A
